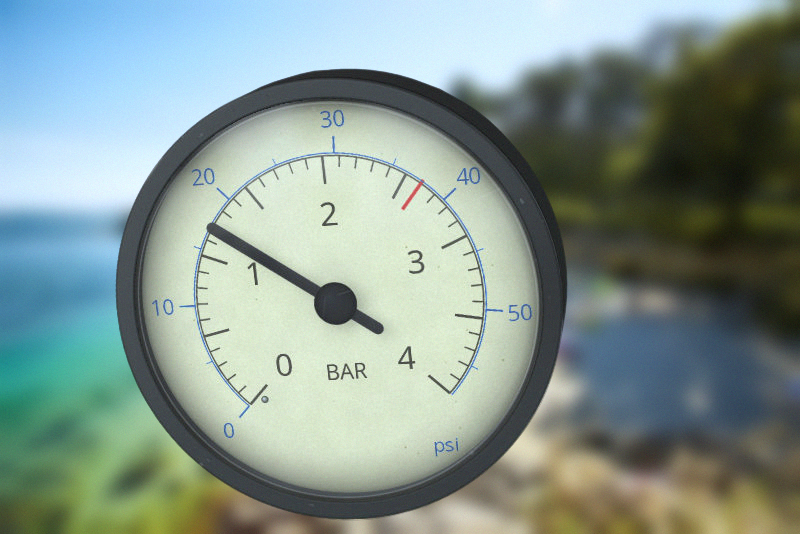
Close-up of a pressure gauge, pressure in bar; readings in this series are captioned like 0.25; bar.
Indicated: 1.2; bar
